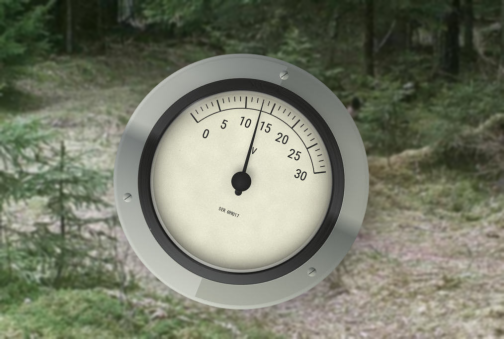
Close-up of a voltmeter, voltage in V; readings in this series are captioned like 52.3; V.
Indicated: 13; V
